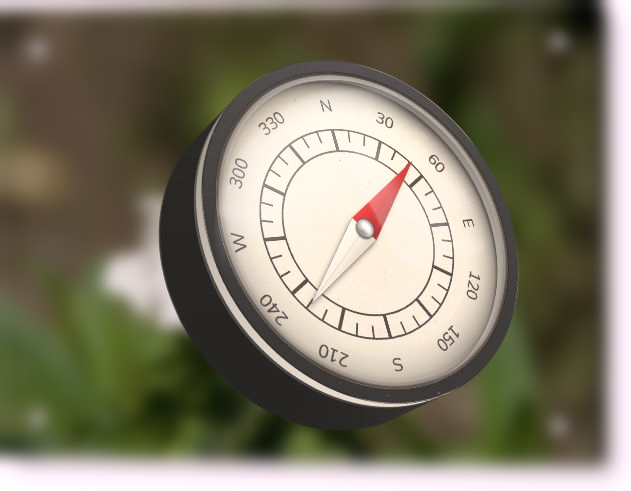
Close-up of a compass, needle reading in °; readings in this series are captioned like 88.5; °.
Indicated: 50; °
